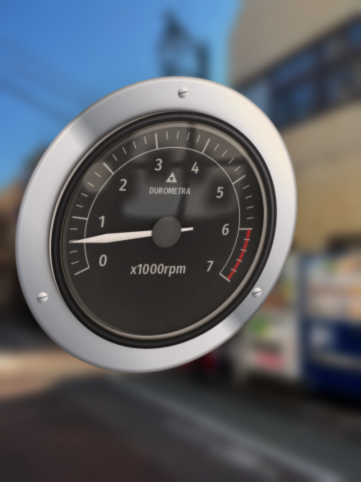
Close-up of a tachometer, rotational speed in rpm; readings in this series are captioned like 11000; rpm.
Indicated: 600; rpm
